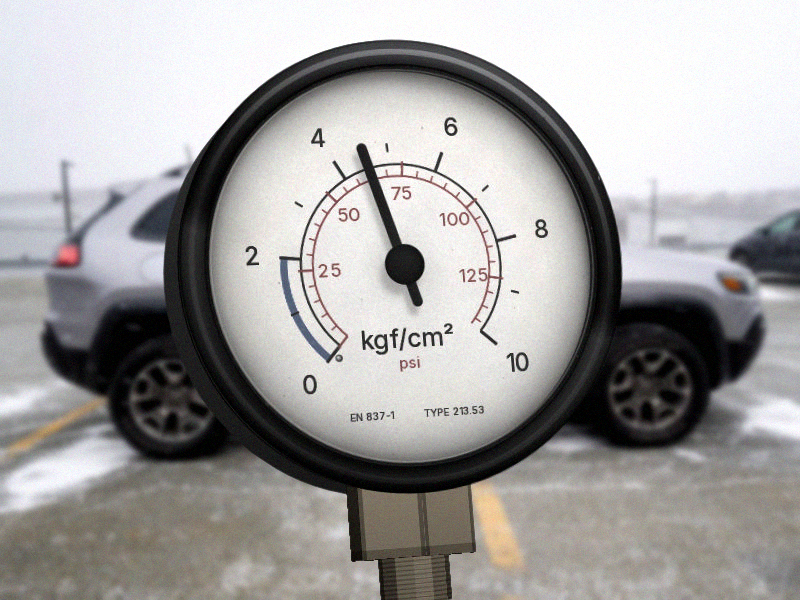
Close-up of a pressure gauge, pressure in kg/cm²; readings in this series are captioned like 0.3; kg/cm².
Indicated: 4.5; kg/cm²
